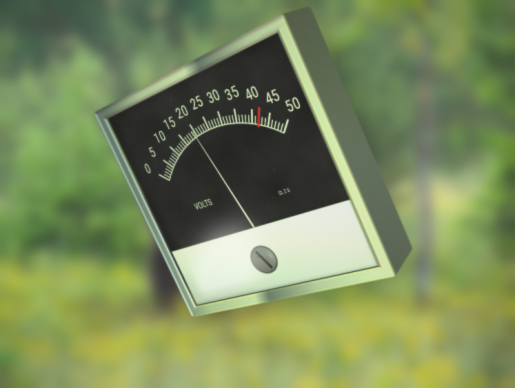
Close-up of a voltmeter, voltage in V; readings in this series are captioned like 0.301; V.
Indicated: 20; V
